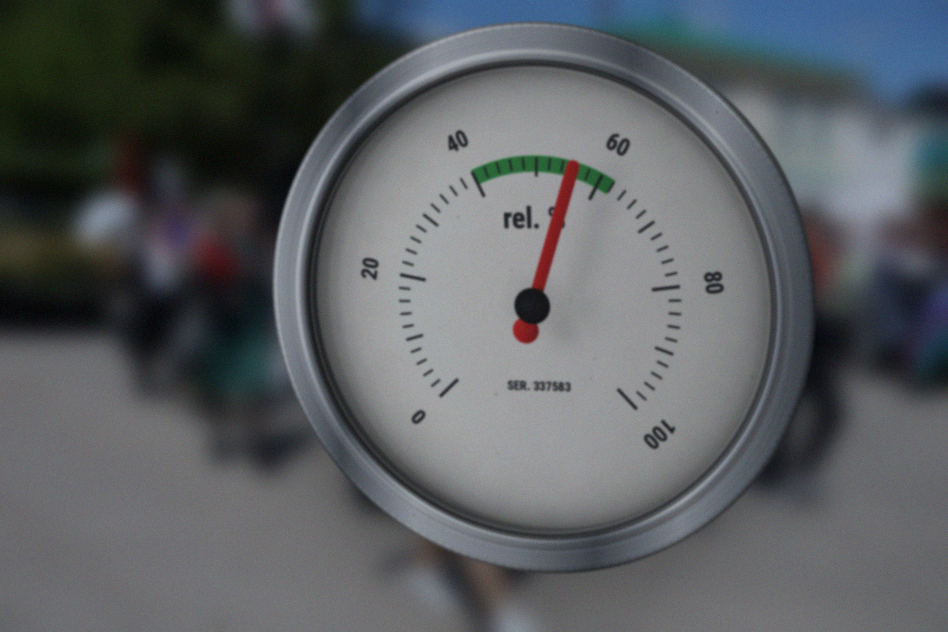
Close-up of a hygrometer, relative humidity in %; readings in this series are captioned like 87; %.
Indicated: 56; %
